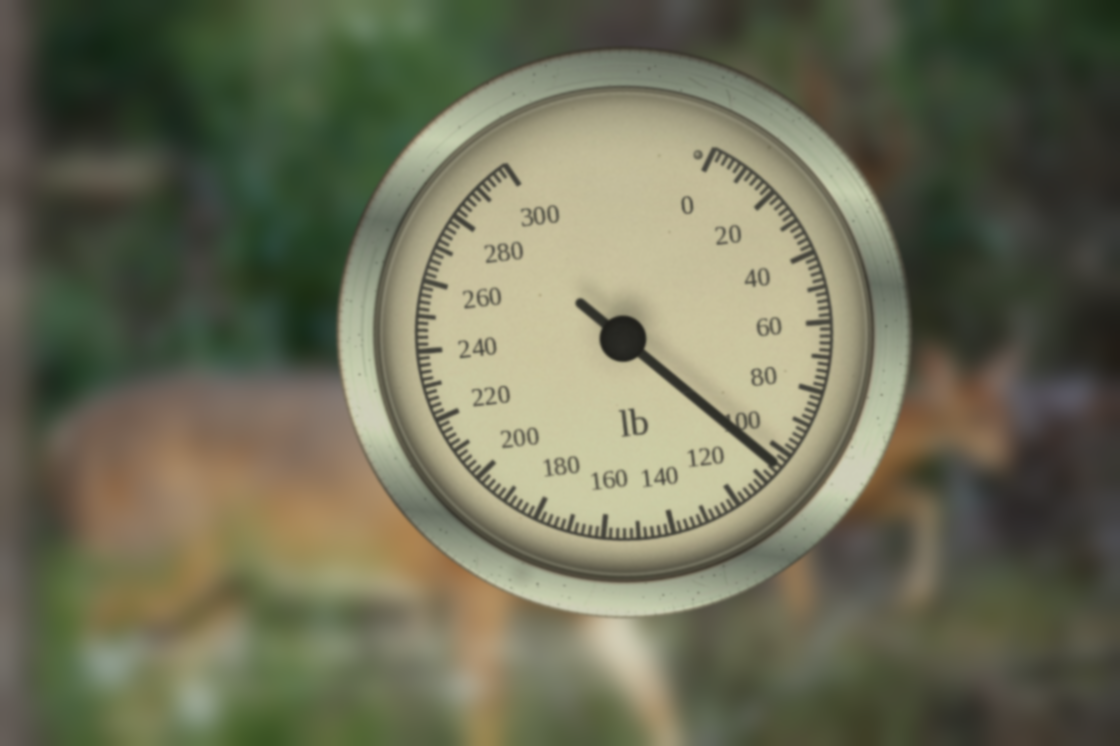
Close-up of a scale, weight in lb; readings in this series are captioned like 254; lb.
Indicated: 104; lb
